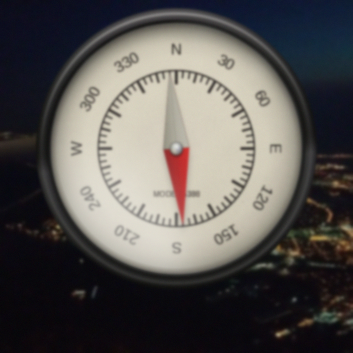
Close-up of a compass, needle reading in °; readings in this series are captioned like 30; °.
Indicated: 175; °
